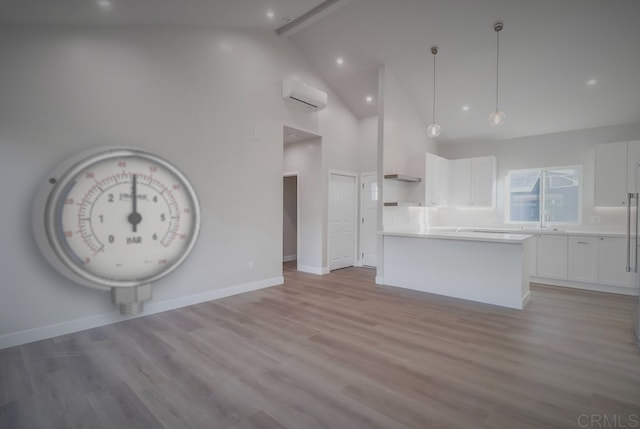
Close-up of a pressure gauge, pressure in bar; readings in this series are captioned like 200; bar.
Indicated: 3; bar
